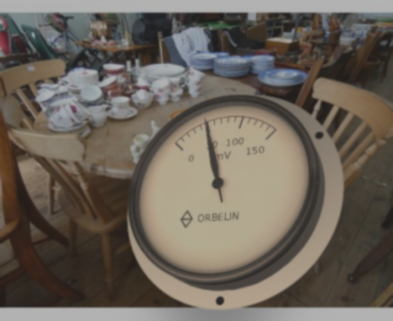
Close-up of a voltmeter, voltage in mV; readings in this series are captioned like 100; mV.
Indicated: 50; mV
